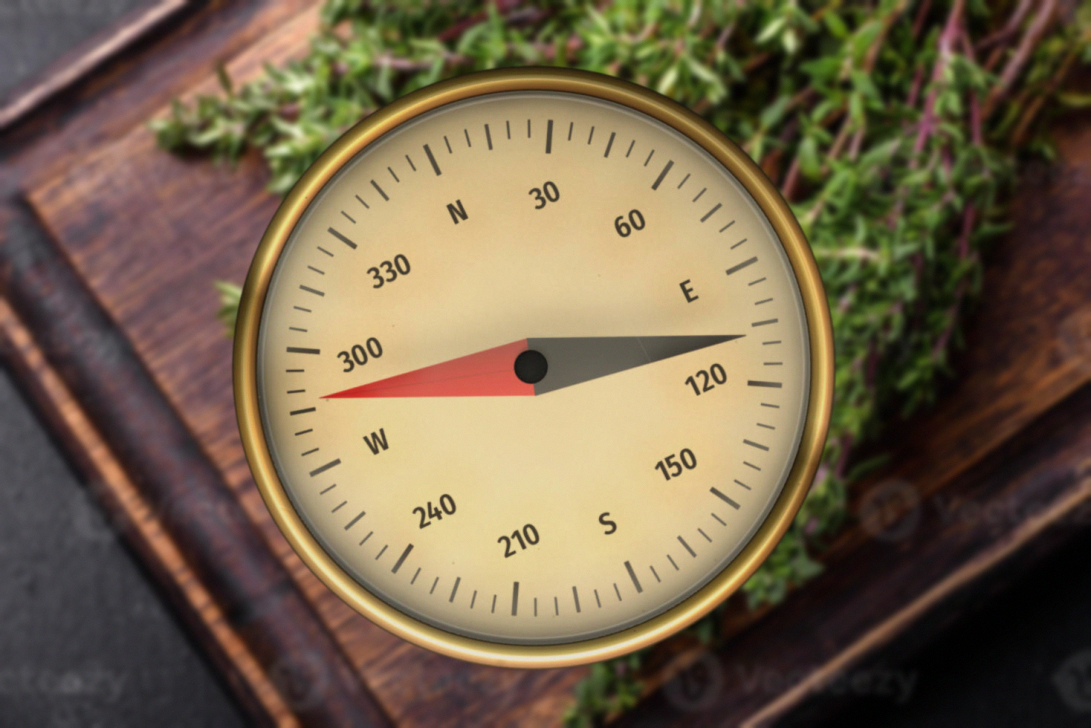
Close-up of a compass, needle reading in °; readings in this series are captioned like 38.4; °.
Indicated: 287.5; °
